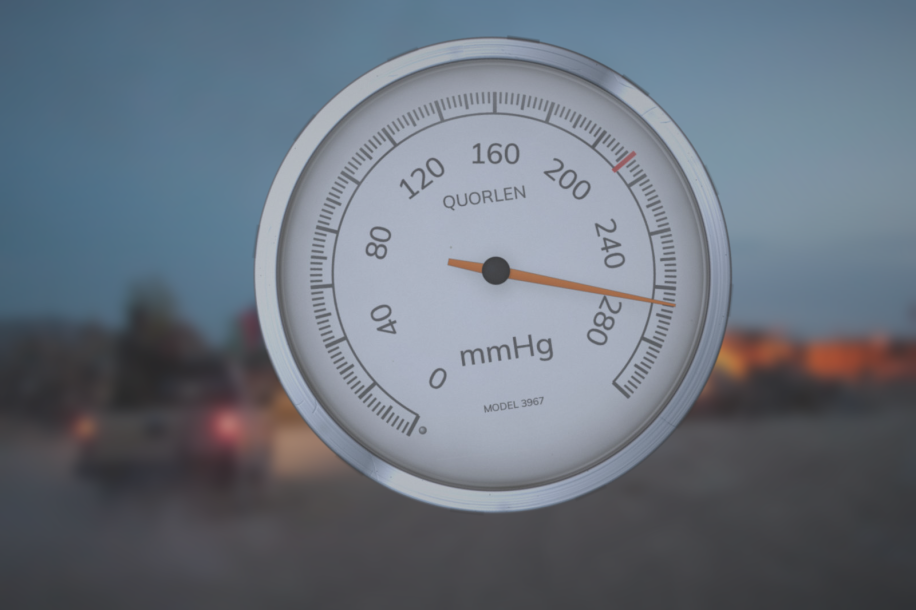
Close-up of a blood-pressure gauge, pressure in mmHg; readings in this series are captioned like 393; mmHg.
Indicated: 266; mmHg
